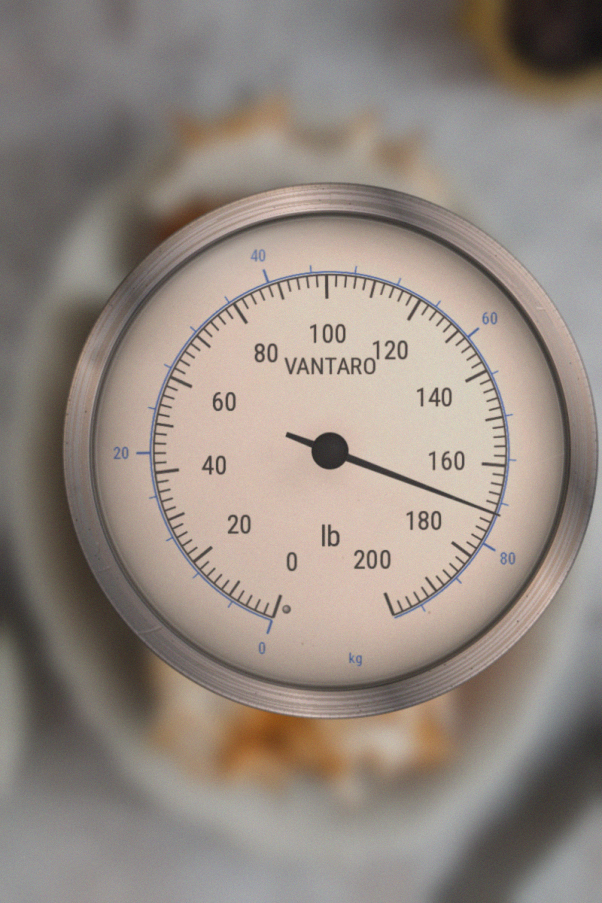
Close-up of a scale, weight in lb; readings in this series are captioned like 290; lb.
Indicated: 170; lb
